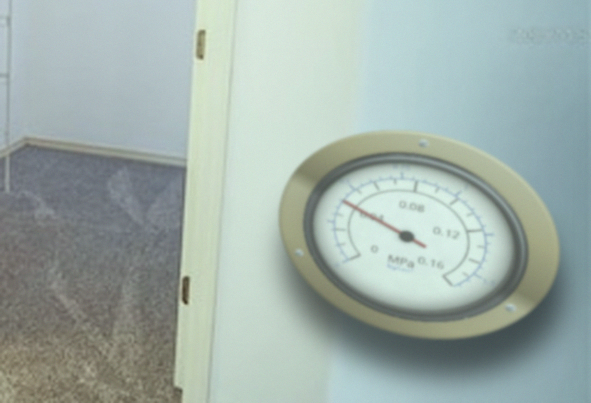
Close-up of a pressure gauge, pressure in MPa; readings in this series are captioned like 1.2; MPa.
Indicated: 0.04; MPa
